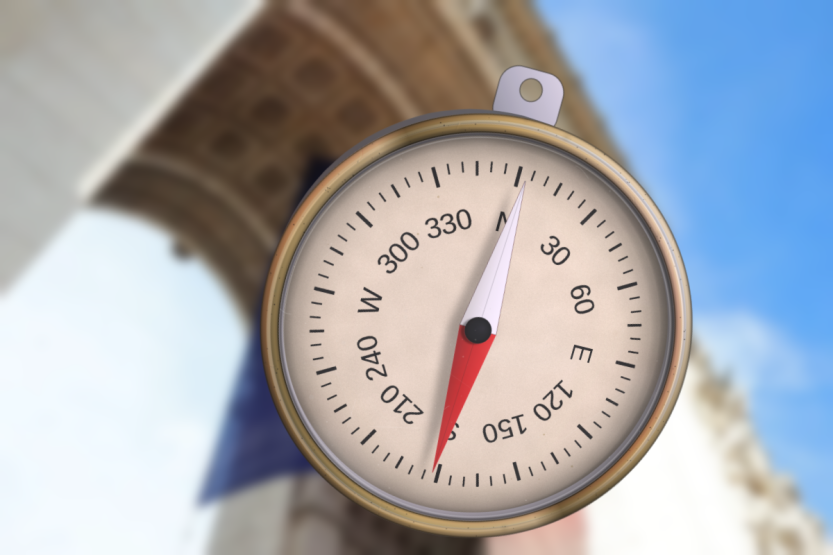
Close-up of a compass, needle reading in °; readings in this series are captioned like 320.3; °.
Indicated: 182.5; °
